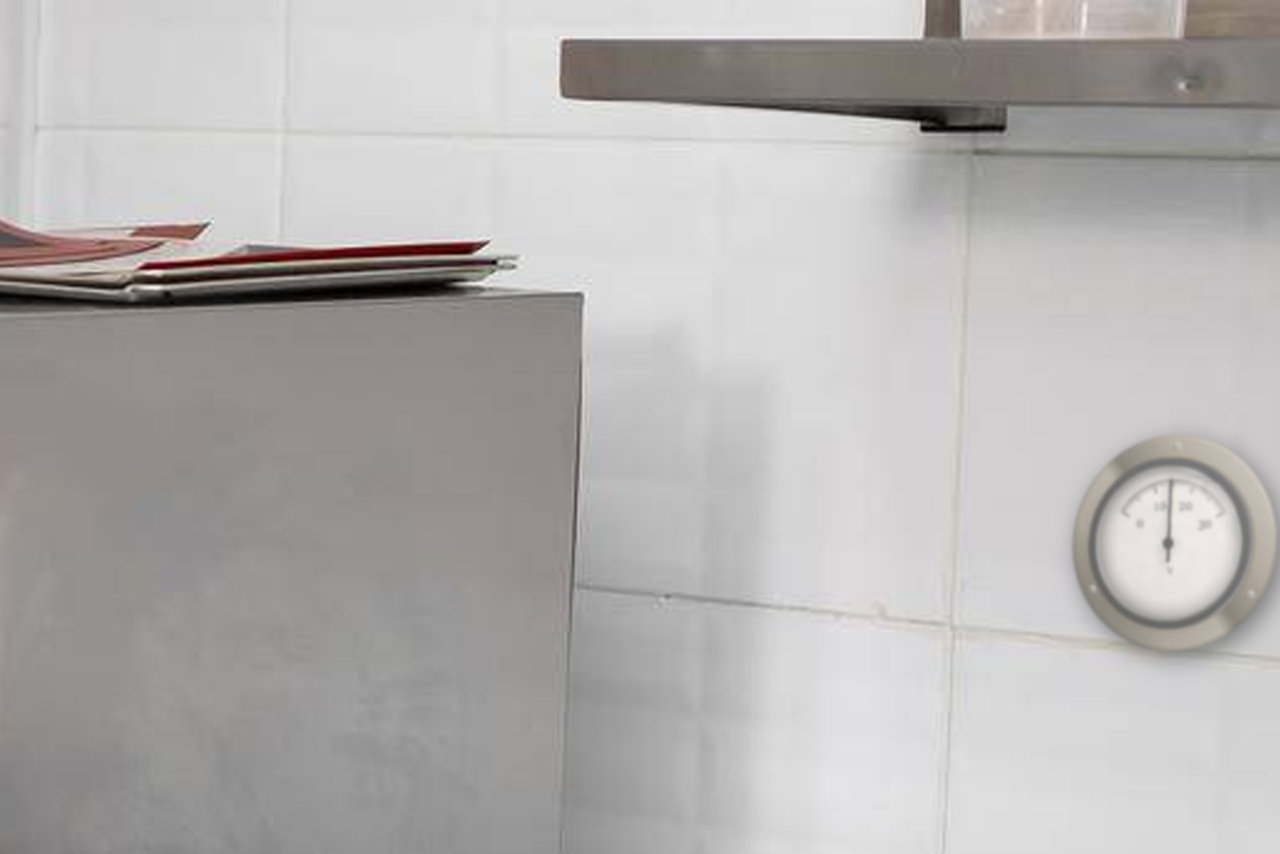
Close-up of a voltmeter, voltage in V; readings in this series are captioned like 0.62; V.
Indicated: 15; V
